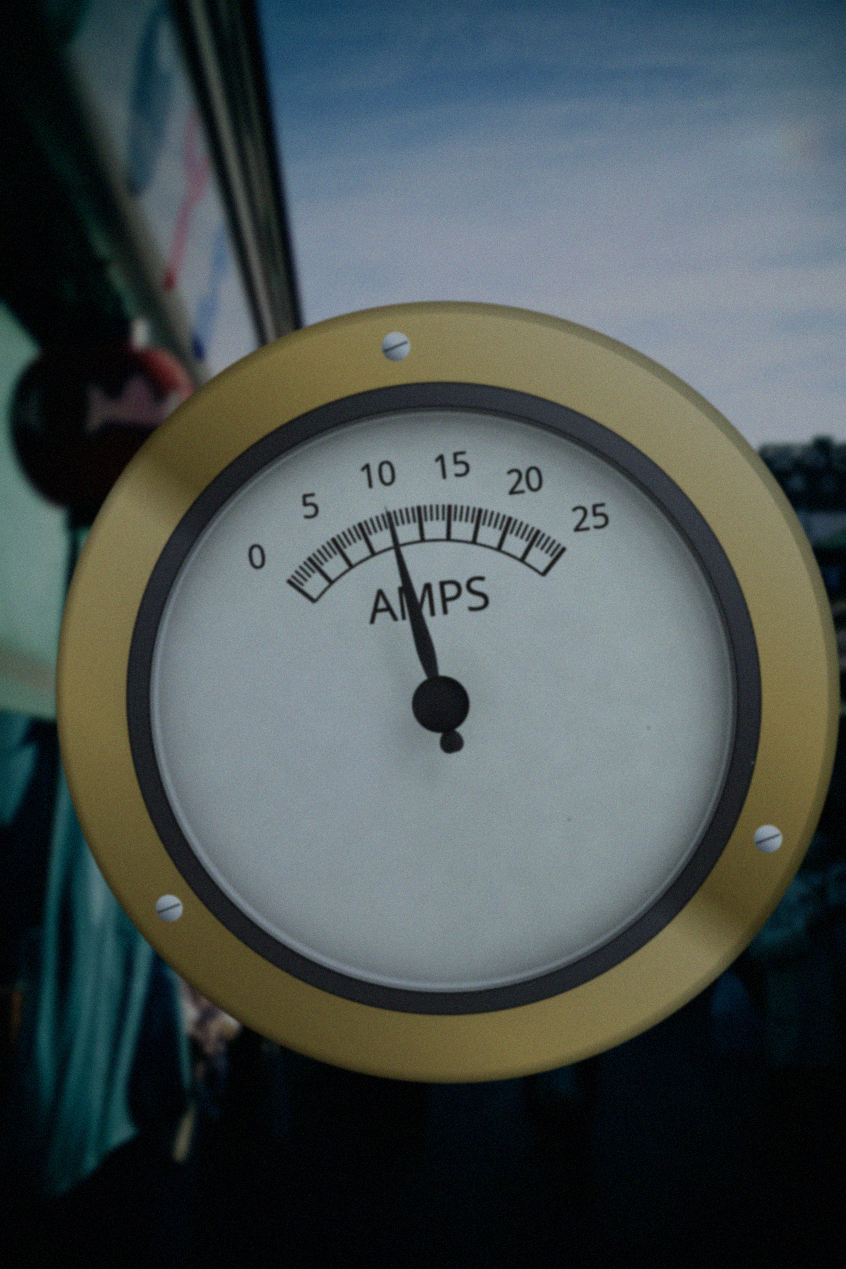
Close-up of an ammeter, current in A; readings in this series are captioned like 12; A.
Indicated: 10; A
